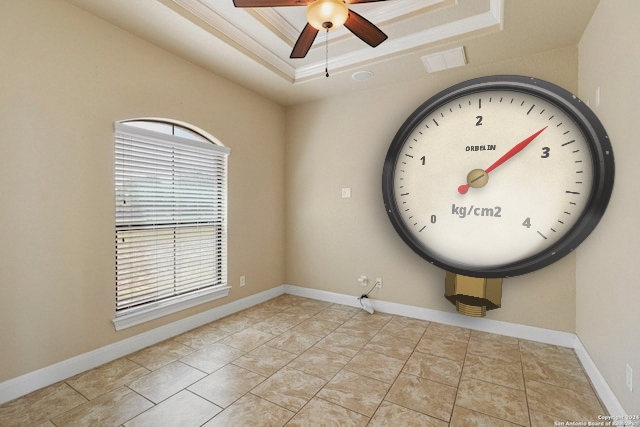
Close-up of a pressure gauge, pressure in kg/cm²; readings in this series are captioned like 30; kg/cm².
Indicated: 2.75; kg/cm²
